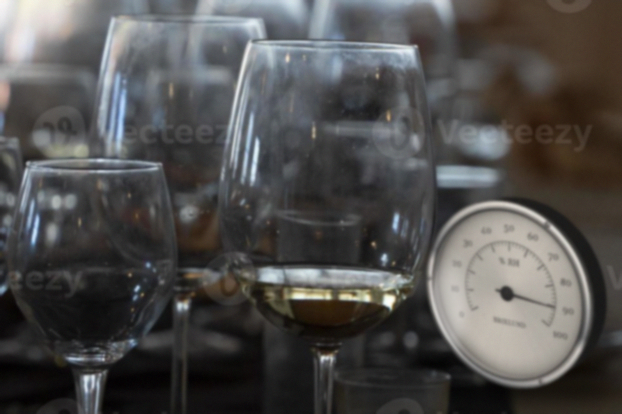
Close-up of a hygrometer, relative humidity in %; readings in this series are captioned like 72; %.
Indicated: 90; %
